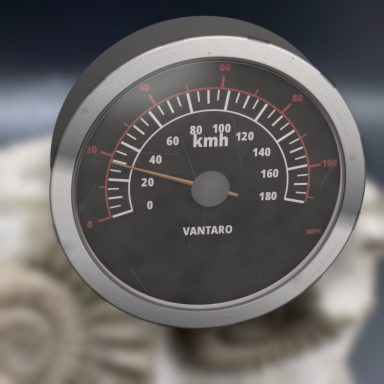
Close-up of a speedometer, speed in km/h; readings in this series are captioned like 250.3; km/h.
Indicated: 30; km/h
